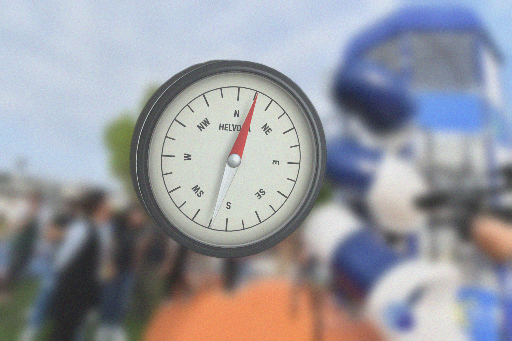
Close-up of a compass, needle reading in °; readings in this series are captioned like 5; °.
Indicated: 15; °
